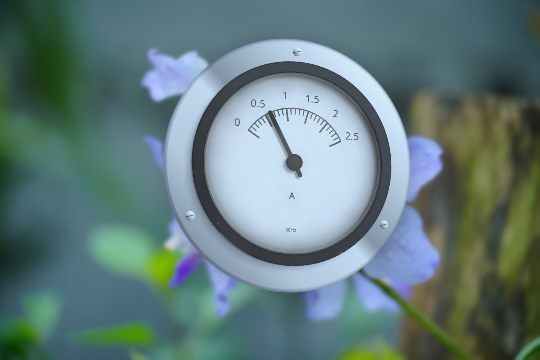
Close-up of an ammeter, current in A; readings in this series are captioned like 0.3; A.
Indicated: 0.6; A
